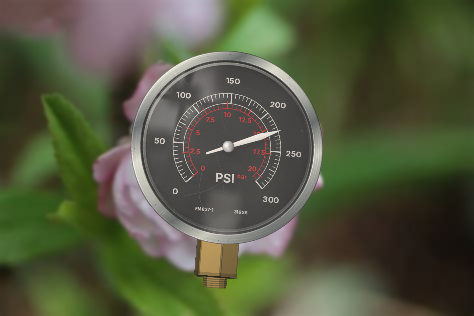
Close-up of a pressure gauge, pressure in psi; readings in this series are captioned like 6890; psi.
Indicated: 225; psi
